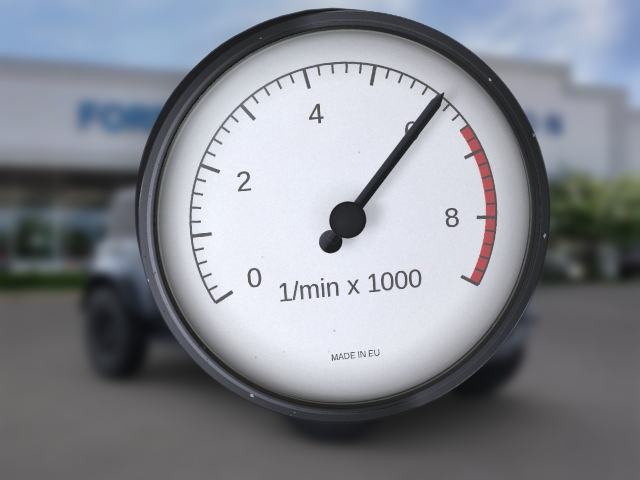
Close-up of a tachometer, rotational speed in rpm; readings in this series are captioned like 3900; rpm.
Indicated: 6000; rpm
